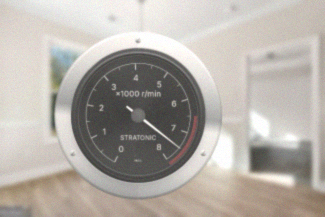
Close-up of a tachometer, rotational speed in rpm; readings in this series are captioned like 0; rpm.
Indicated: 7500; rpm
